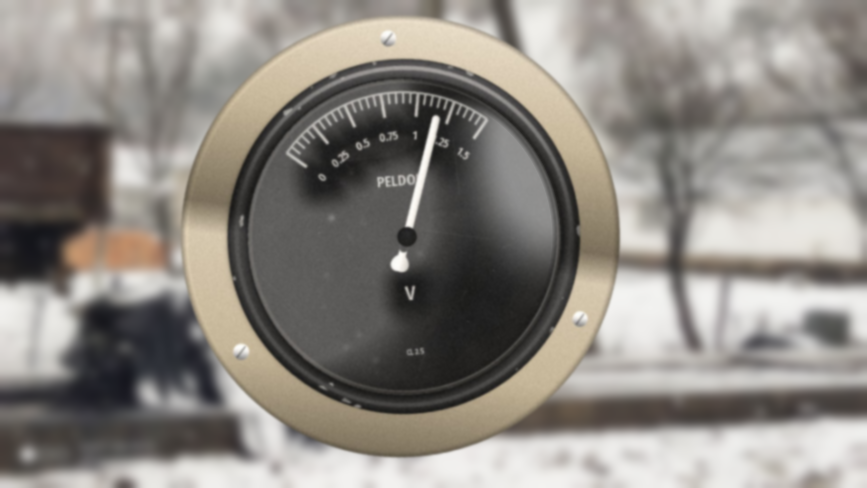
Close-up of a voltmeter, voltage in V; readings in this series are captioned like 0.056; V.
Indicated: 1.15; V
